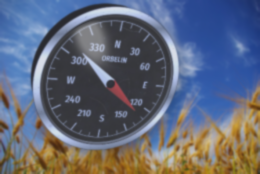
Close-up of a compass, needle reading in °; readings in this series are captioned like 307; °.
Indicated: 130; °
